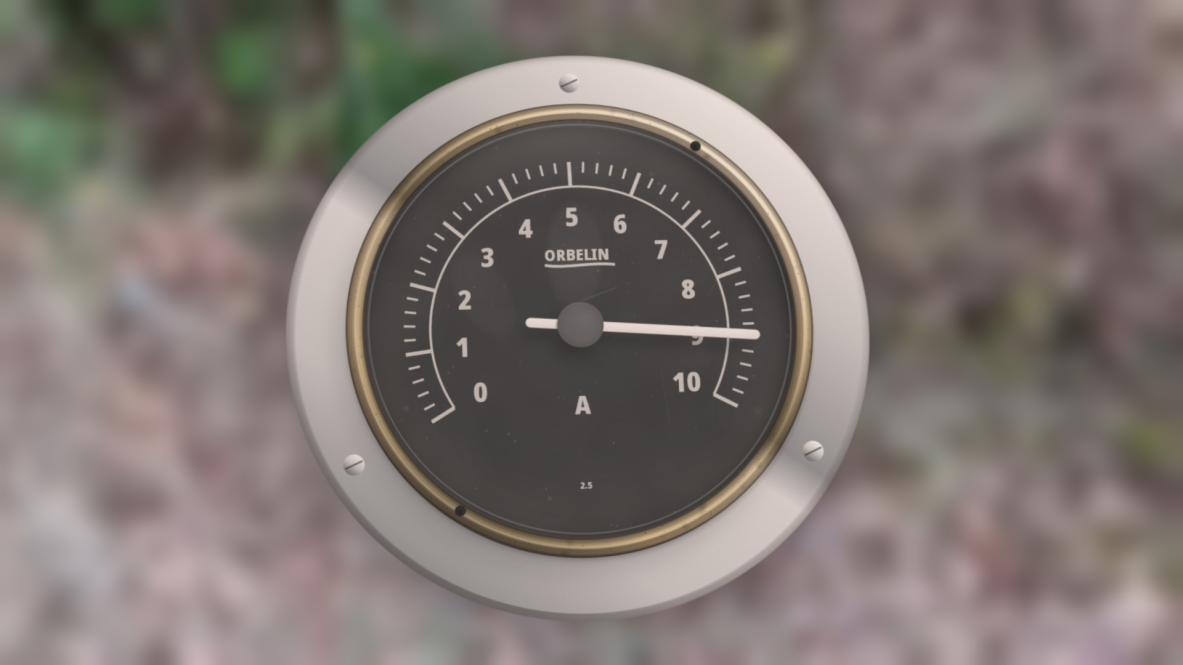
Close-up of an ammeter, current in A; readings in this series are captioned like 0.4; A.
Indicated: 9; A
